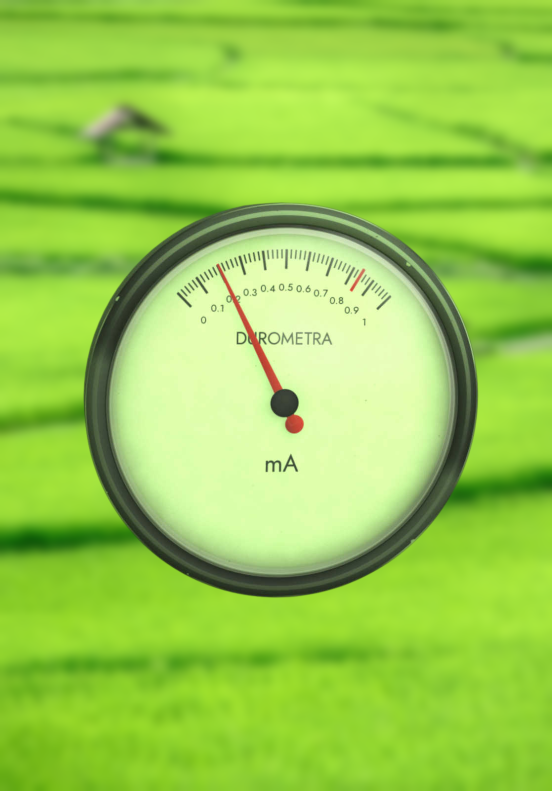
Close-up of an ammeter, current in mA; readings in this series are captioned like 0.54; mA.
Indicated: 0.2; mA
